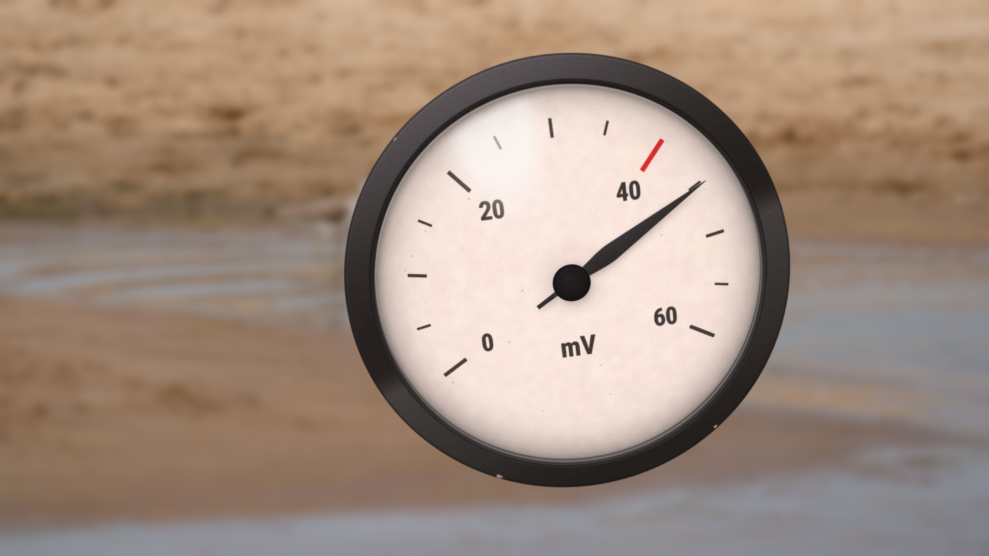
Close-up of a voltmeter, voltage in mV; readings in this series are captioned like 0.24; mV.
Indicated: 45; mV
